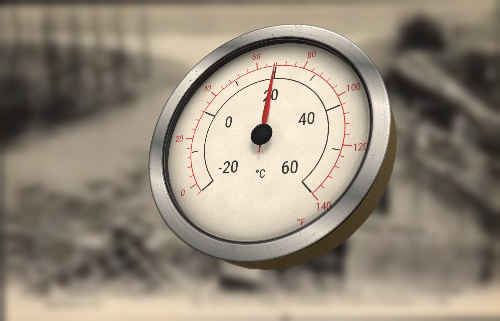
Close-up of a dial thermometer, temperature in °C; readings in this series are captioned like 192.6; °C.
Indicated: 20; °C
